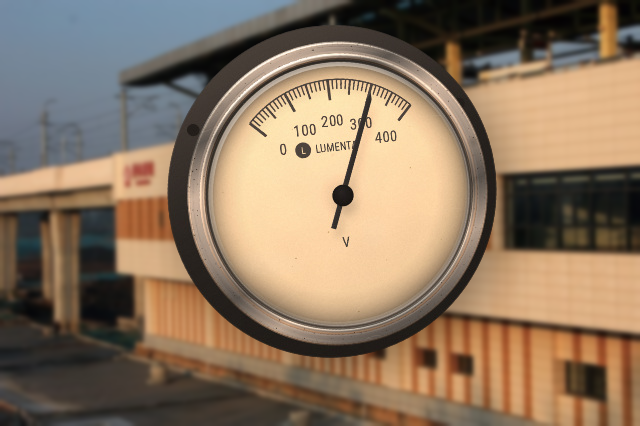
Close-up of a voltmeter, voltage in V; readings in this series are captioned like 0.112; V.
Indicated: 300; V
